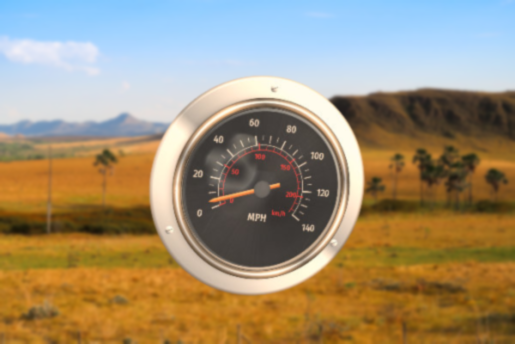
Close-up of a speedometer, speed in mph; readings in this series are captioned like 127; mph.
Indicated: 5; mph
